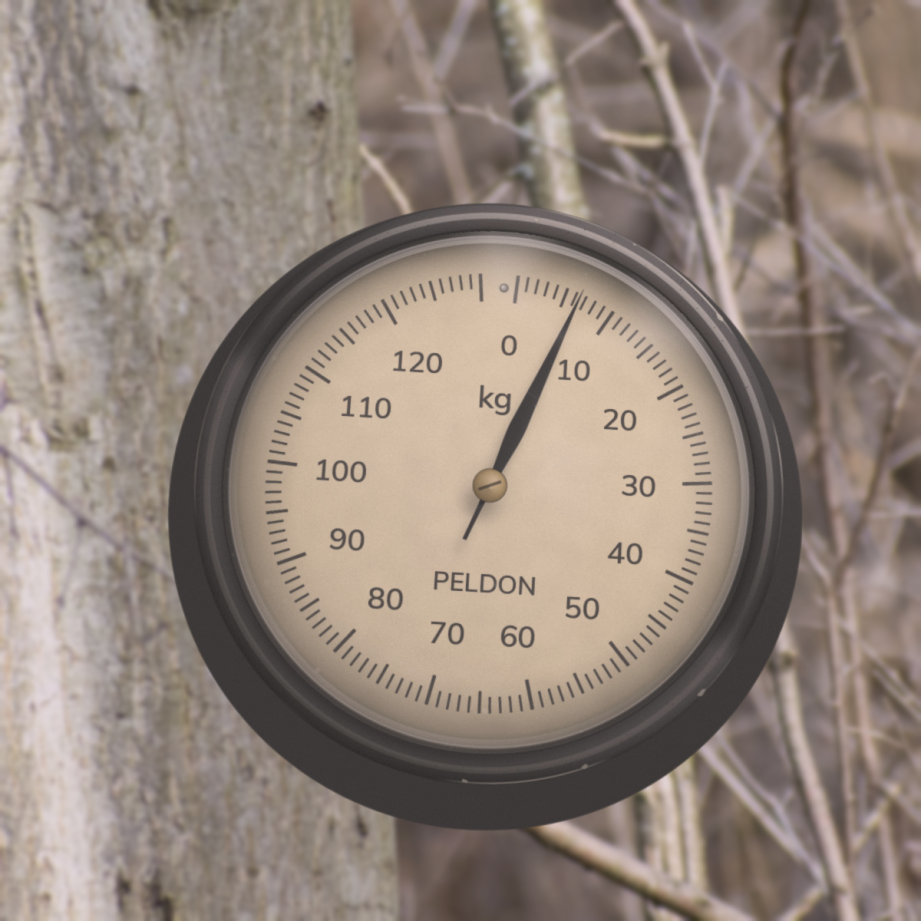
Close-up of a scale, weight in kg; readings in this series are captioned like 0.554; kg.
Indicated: 6.5; kg
